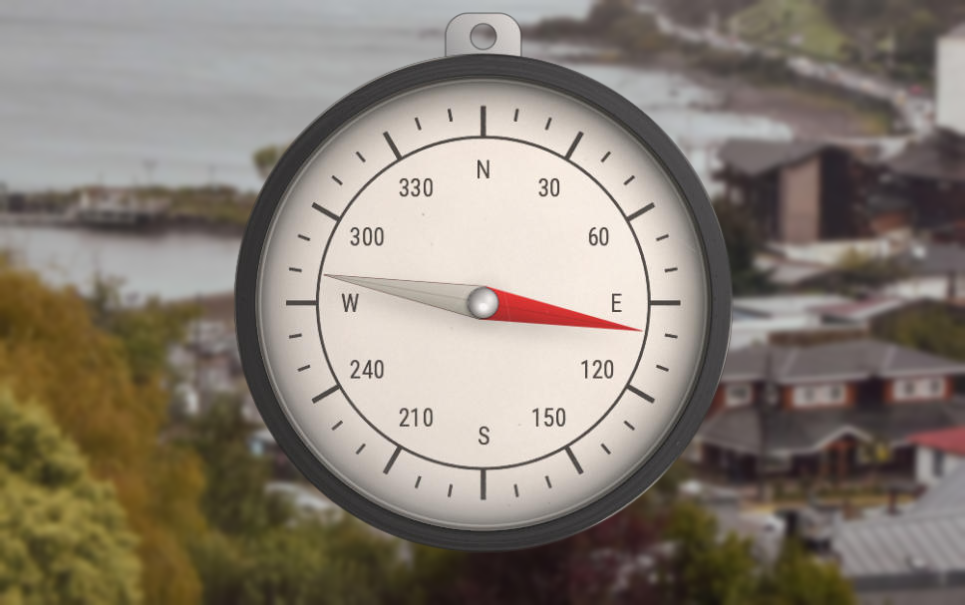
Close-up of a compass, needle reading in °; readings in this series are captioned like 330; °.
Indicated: 100; °
